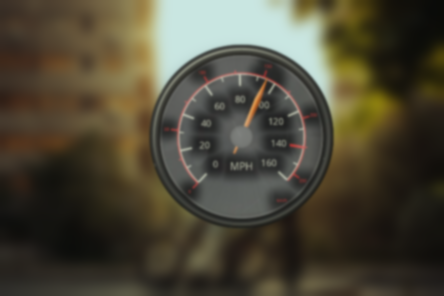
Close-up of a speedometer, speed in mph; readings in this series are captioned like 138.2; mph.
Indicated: 95; mph
